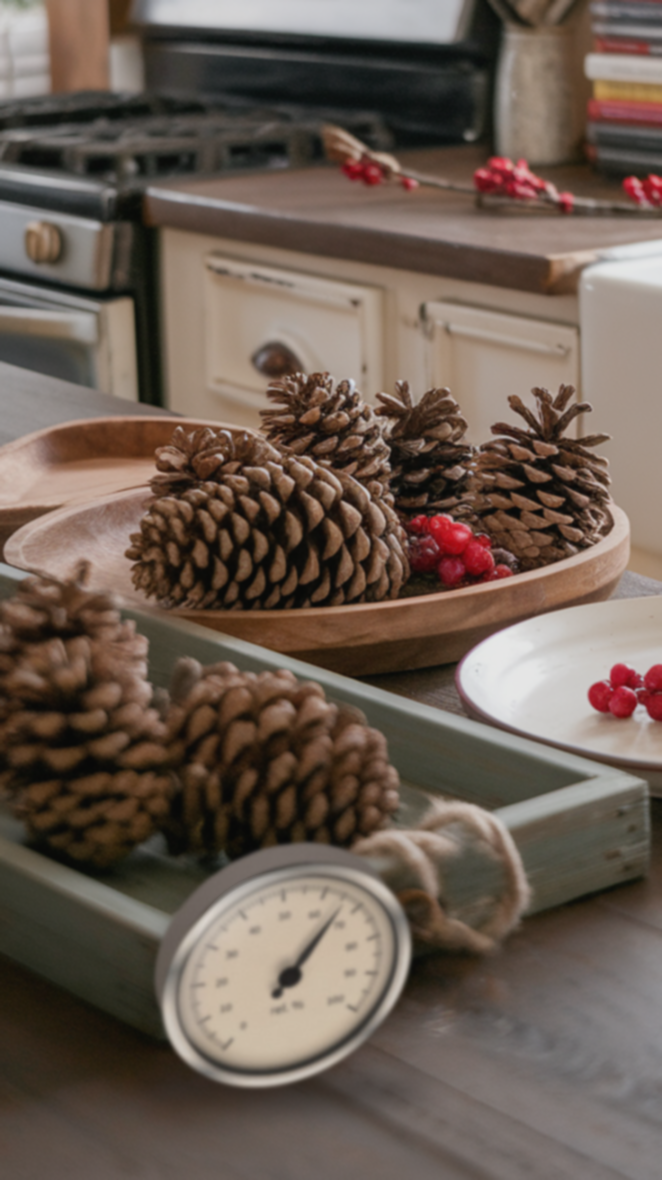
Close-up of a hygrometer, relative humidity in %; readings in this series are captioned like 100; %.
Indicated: 65; %
